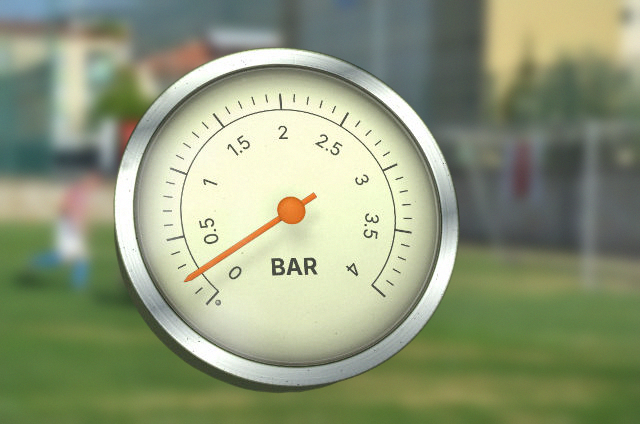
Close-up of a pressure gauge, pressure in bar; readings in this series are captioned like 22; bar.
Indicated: 0.2; bar
